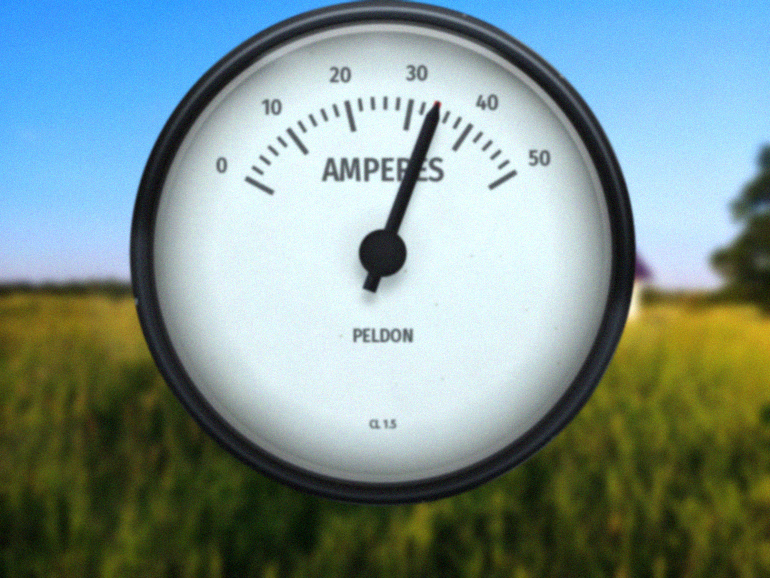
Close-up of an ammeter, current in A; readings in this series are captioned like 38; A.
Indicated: 34; A
